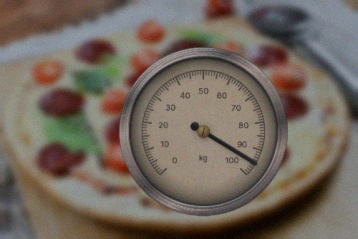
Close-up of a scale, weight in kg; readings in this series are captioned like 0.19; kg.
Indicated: 95; kg
